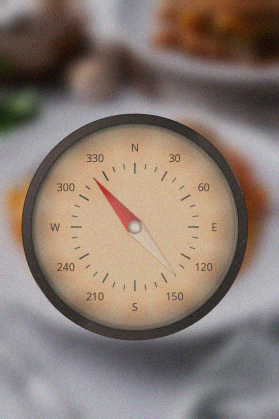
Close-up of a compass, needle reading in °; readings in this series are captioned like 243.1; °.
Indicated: 320; °
